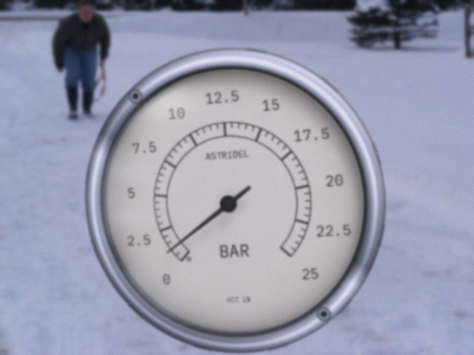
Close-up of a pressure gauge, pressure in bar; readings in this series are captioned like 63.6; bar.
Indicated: 1; bar
